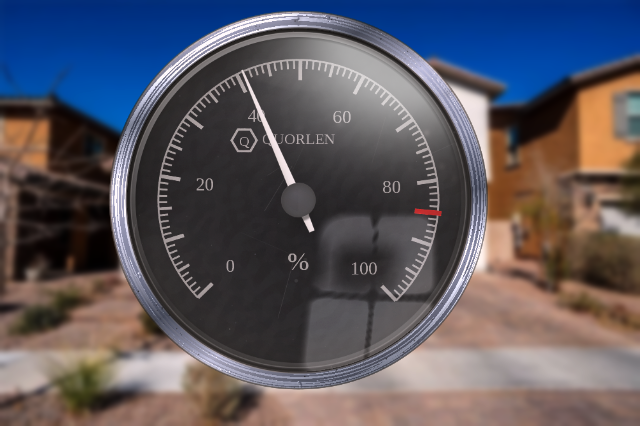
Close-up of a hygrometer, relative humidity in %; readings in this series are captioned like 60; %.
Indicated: 41; %
